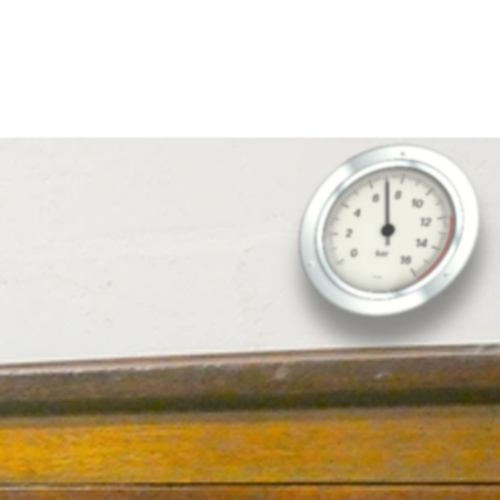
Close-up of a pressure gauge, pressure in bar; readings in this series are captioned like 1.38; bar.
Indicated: 7; bar
